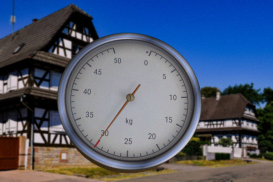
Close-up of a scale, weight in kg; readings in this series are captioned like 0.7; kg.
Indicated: 30; kg
